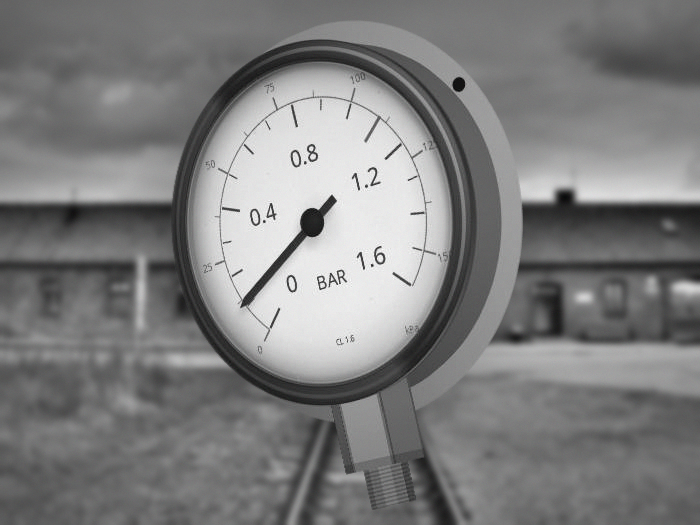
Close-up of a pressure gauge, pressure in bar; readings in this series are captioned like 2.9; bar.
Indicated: 0.1; bar
